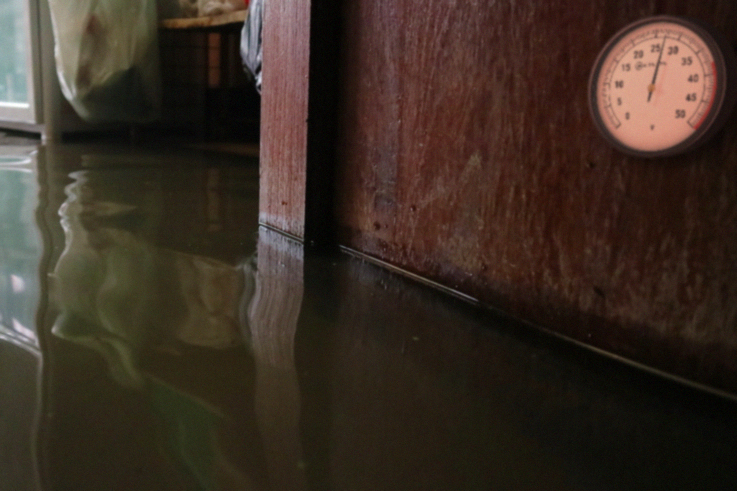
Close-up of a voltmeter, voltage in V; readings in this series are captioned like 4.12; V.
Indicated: 27.5; V
